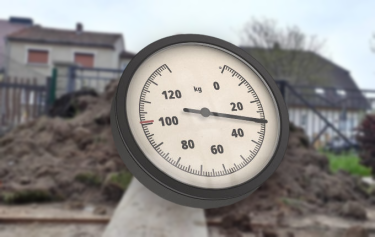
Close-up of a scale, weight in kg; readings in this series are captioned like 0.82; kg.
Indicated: 30; kg
